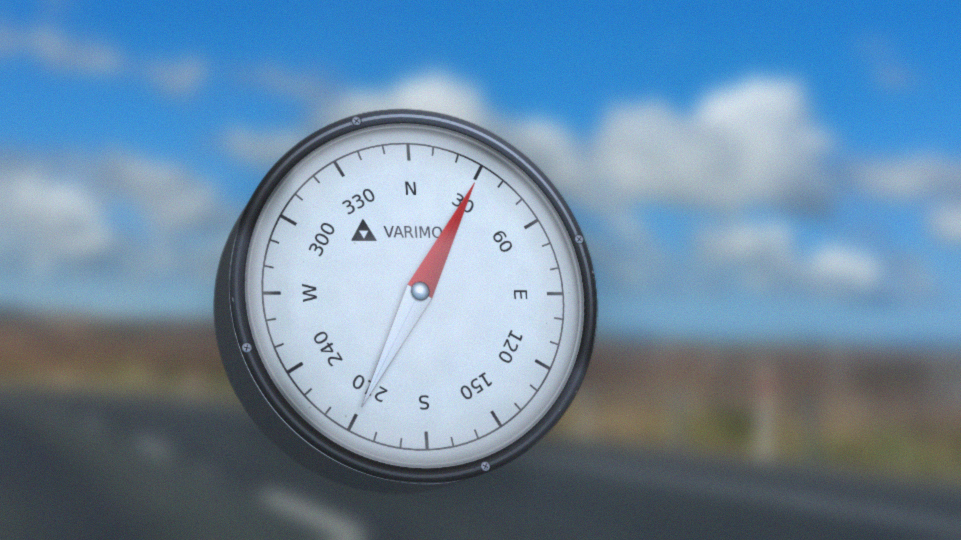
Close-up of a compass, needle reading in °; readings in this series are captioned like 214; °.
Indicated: 30; °
